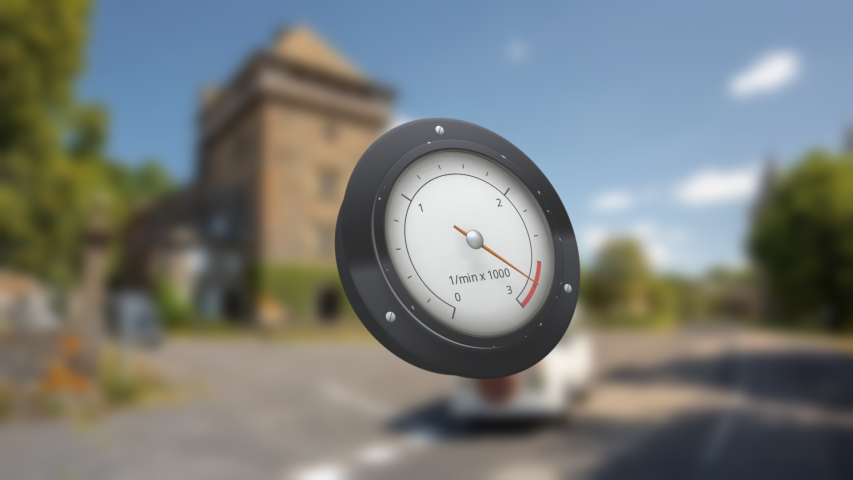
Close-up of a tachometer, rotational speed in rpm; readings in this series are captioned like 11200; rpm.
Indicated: 2800; rpm
